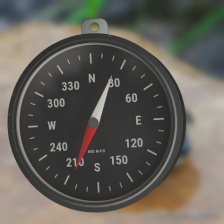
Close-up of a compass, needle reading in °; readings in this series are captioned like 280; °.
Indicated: 205; °
